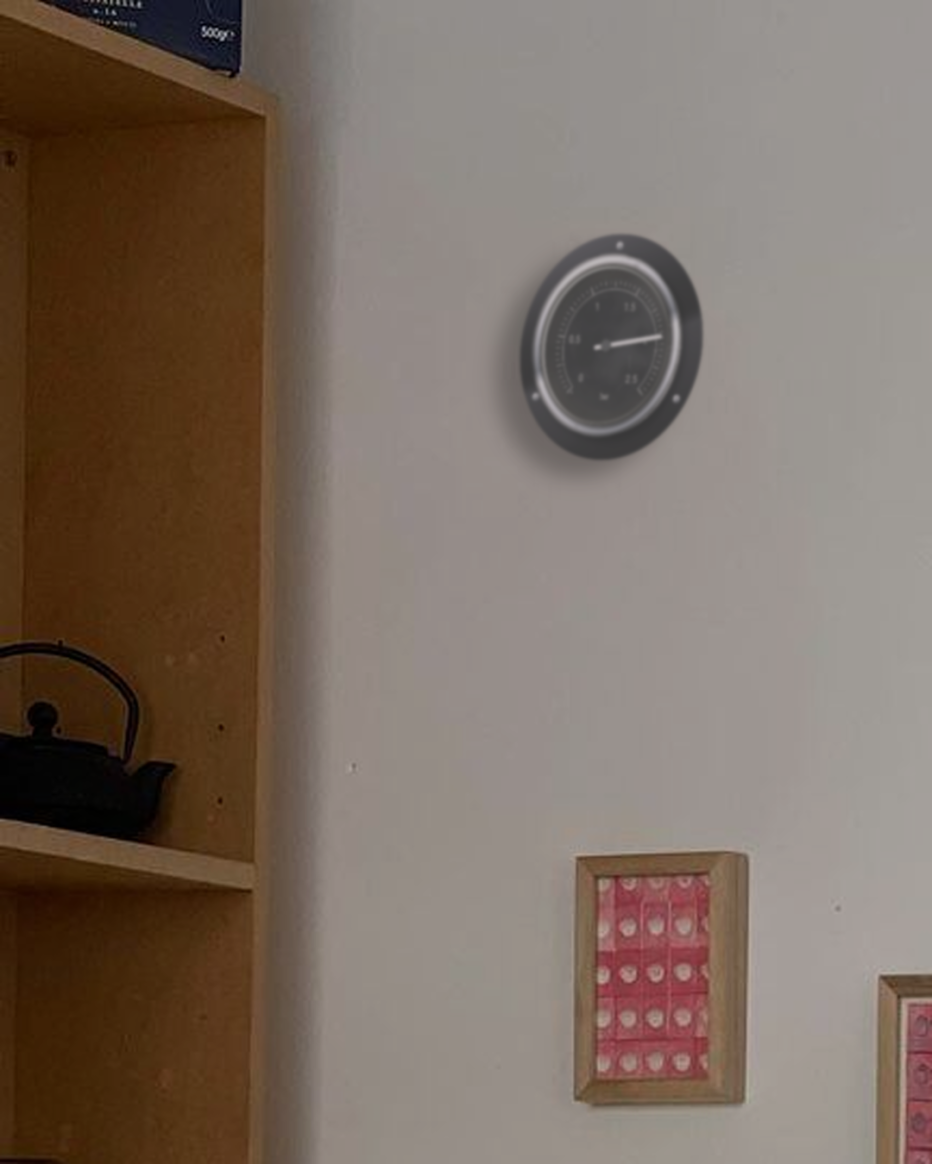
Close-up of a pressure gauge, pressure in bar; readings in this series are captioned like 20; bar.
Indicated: 2; bar
